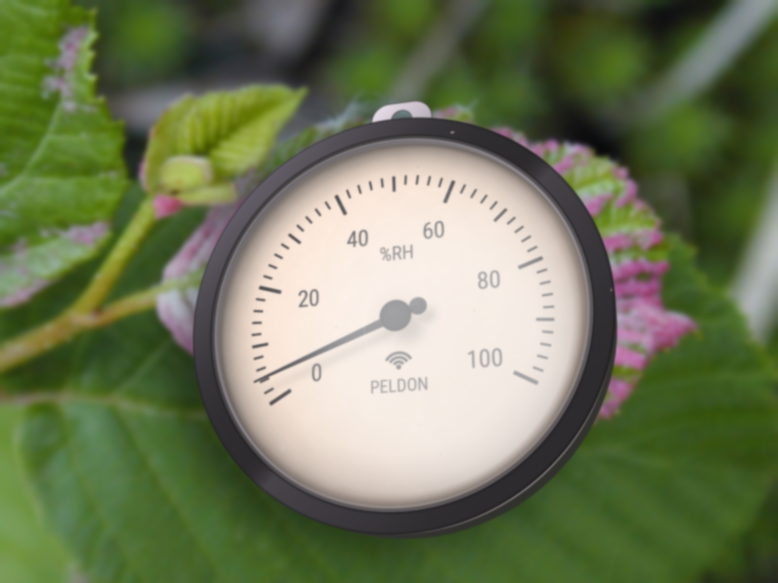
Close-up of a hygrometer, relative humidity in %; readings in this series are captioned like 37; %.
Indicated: 4; %
